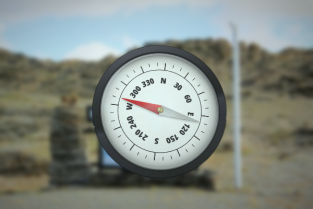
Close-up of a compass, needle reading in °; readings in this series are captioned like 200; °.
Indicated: 280; °
